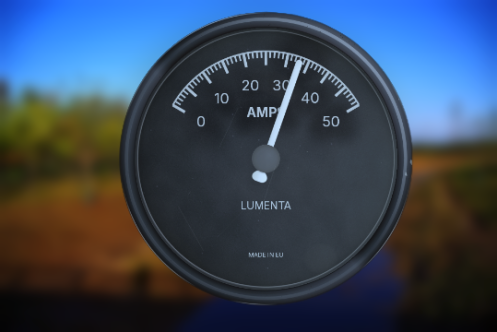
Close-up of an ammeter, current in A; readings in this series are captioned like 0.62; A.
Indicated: 33; A
